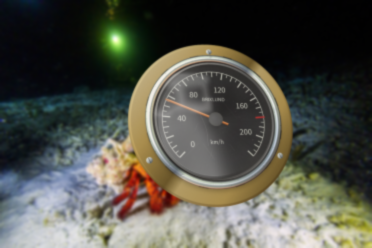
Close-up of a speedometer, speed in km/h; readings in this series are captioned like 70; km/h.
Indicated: 55; km/h
